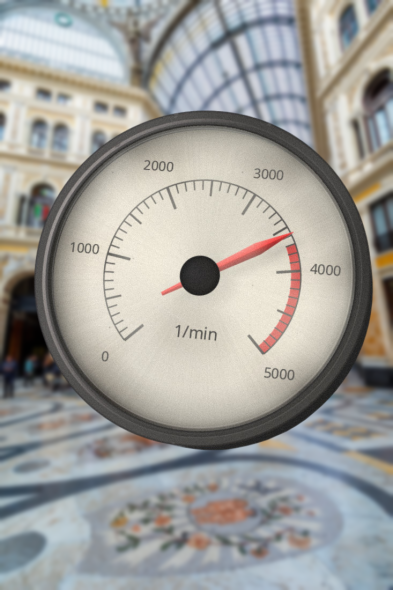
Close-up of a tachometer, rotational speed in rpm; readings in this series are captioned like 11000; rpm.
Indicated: 3600; rpm
